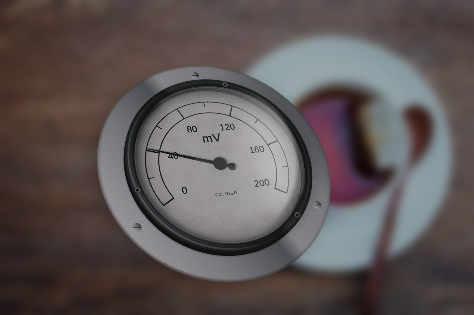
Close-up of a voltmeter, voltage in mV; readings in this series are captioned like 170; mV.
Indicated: 40; mV
